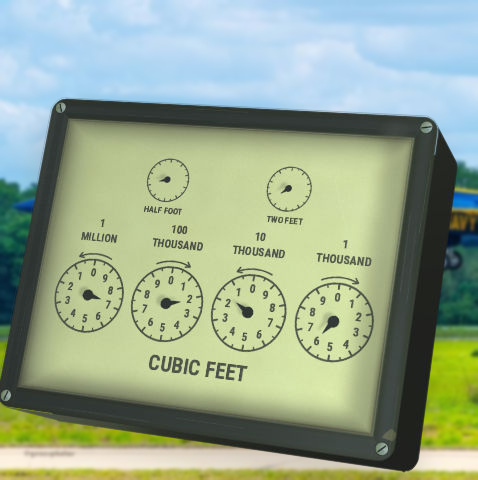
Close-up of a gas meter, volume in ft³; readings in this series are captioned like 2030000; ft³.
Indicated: 721600; ft³
